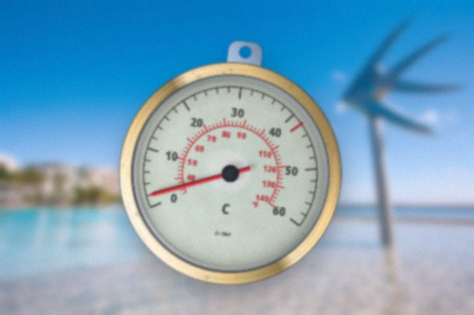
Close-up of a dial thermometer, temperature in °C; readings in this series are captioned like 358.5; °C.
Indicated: 2; °C
